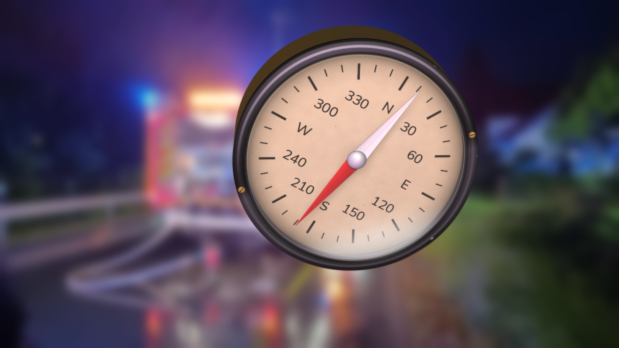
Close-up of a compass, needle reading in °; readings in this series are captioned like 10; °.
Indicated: 190; °
